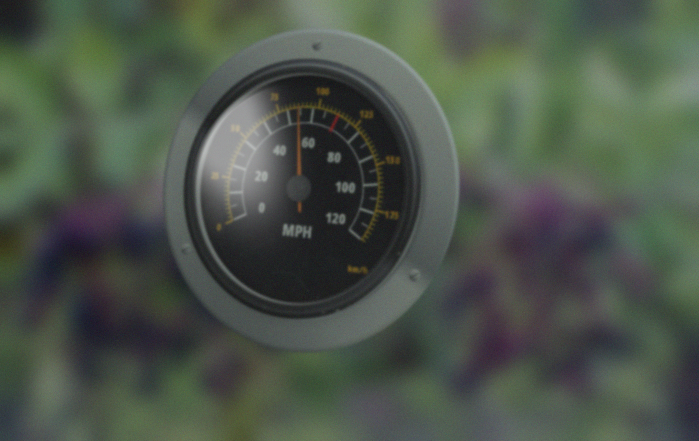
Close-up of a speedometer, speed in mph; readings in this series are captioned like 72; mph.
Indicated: 55; mph
